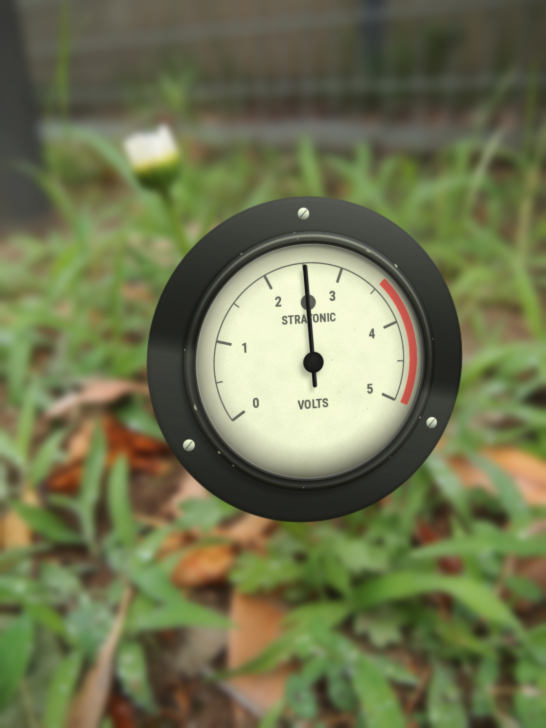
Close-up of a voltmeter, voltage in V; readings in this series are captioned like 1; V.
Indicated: 2.5; V
